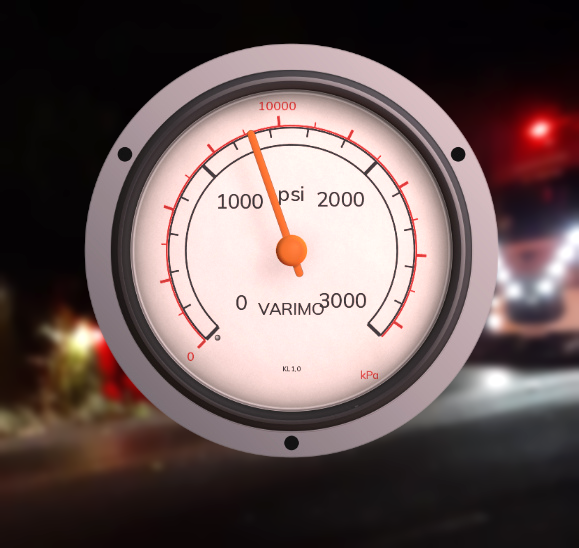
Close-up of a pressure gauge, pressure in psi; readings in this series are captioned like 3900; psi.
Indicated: 1300; psi
